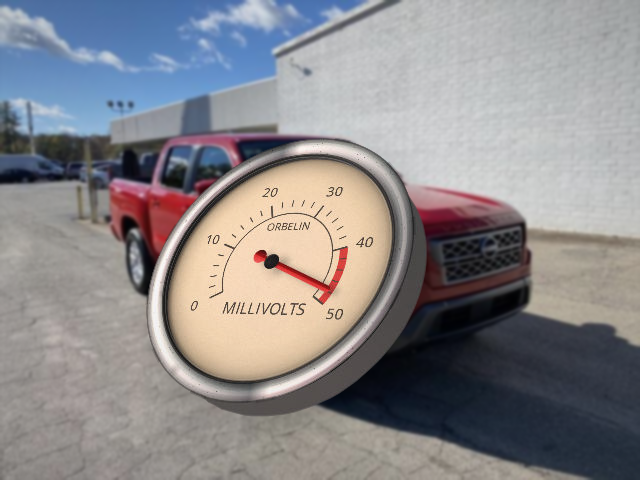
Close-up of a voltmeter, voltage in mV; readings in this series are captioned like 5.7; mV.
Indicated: 48; mV
